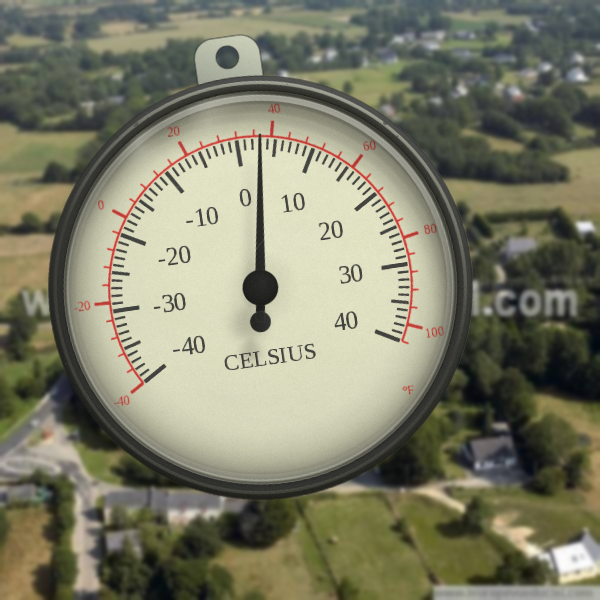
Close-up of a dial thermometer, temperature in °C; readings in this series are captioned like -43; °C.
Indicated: 3; °C
